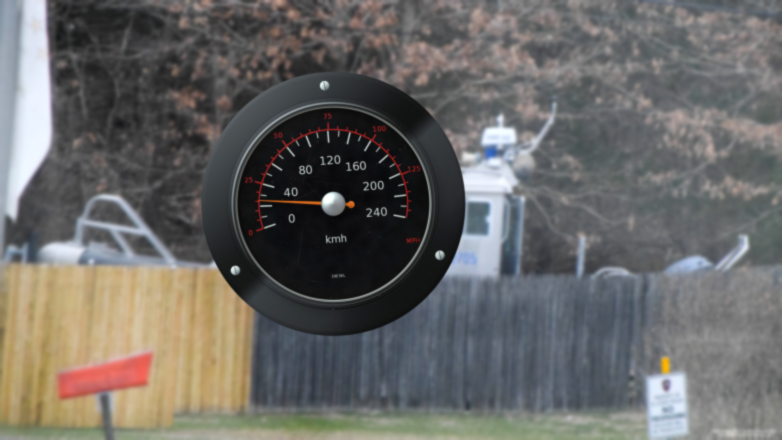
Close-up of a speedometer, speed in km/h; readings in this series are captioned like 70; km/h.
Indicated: 25; km/h
